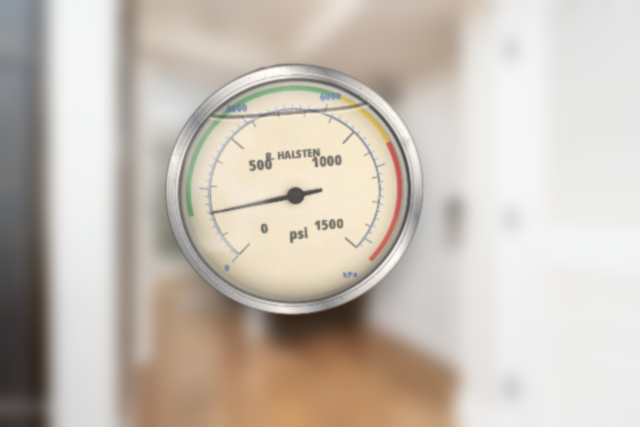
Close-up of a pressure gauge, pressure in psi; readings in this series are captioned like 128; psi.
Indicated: 200; psi
